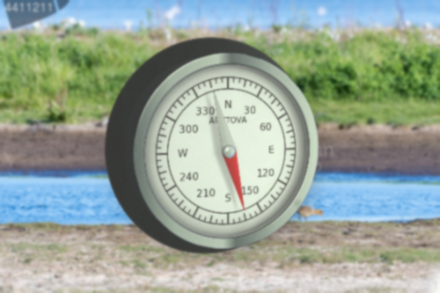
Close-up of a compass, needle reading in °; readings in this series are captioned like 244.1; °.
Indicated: 165; °
